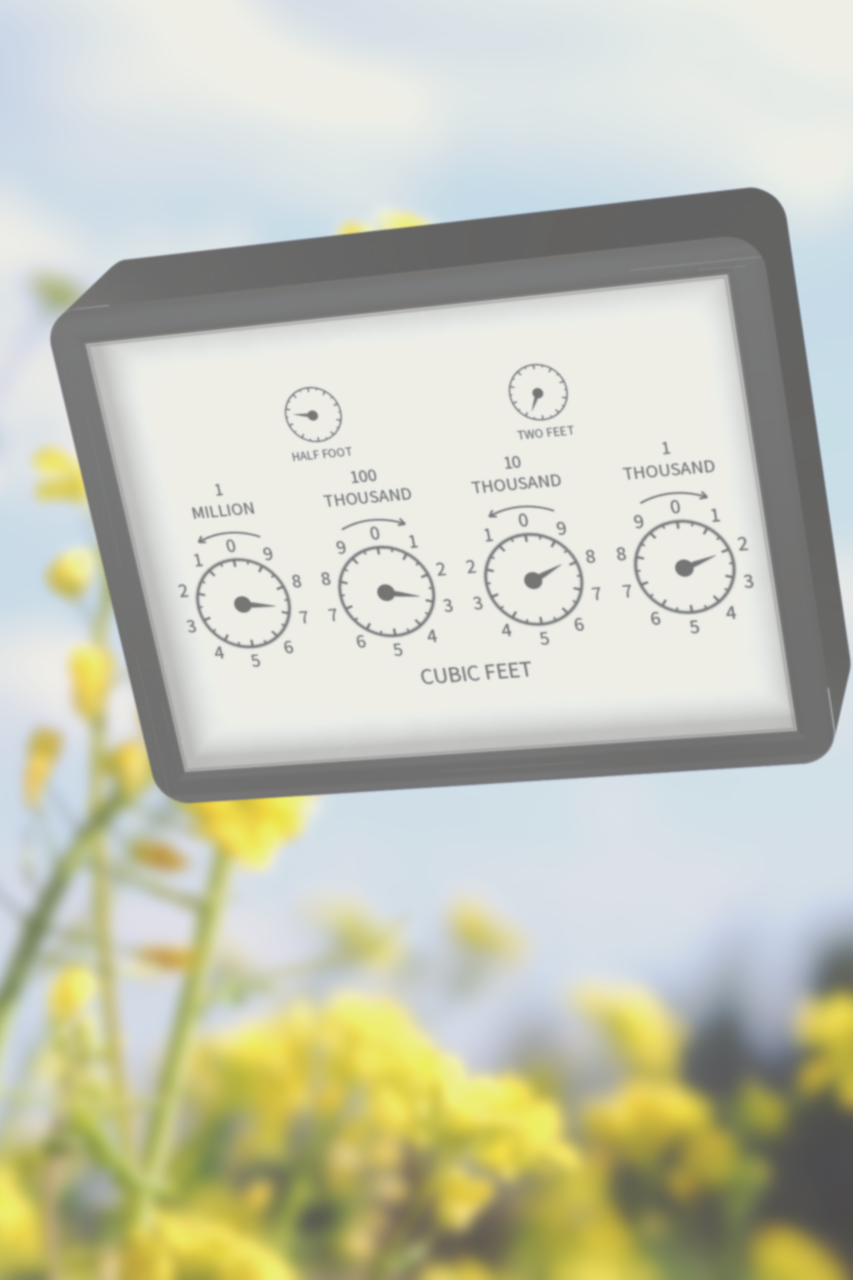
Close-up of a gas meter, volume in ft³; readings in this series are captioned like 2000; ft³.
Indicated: 728200; ft³
